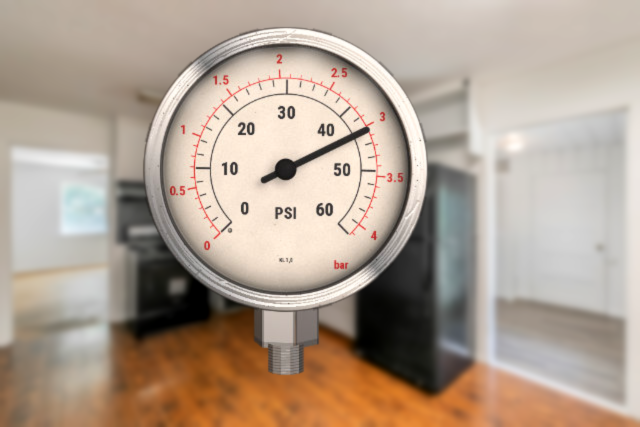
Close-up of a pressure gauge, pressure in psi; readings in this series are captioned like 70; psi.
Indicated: 44; psi
